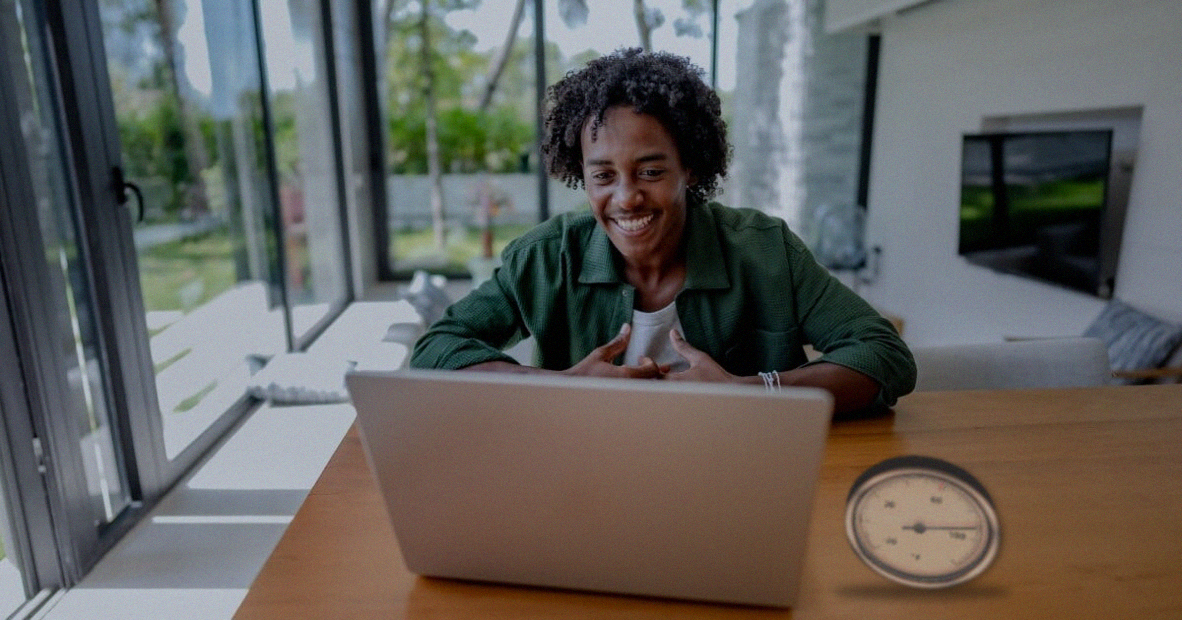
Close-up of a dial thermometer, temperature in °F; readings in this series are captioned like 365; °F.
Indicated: 90; °F
